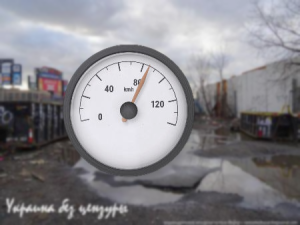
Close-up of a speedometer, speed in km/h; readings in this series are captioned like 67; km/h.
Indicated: 85; km/h
